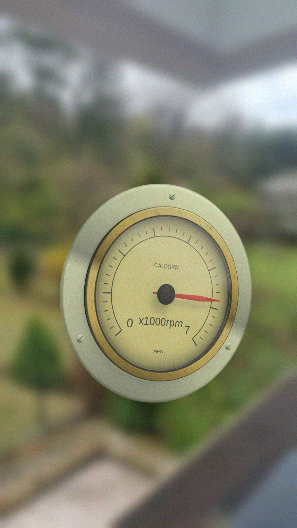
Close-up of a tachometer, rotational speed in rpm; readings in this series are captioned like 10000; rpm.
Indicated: 5800; rpm
